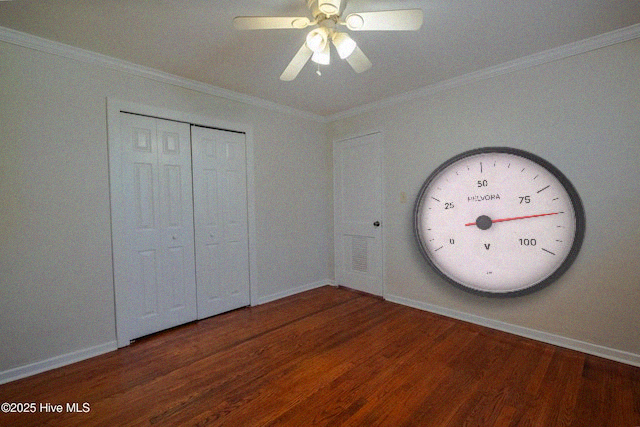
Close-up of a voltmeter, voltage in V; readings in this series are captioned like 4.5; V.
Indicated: 85; V
